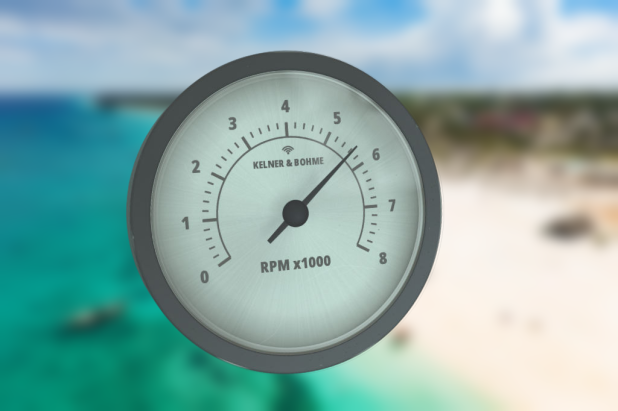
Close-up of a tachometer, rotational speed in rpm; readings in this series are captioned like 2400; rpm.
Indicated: 5600; rpm
